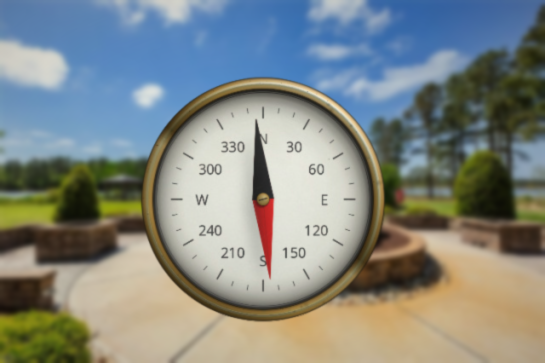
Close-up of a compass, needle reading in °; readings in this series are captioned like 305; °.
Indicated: 175; °
